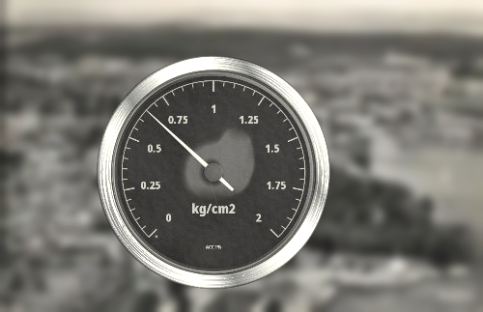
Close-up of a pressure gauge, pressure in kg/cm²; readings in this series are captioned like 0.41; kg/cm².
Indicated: 0.65; kg/cm²
